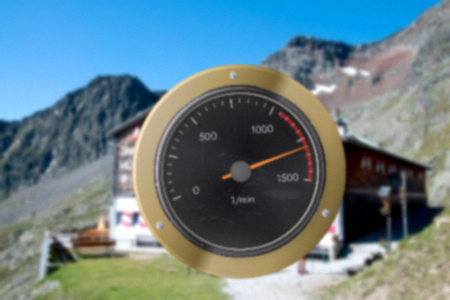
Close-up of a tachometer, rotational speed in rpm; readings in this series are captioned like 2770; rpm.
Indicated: 1300; rpm
